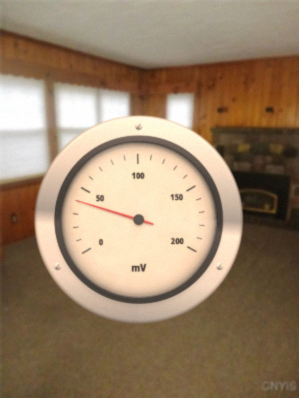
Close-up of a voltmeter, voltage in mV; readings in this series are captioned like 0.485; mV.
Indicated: 40; mV
